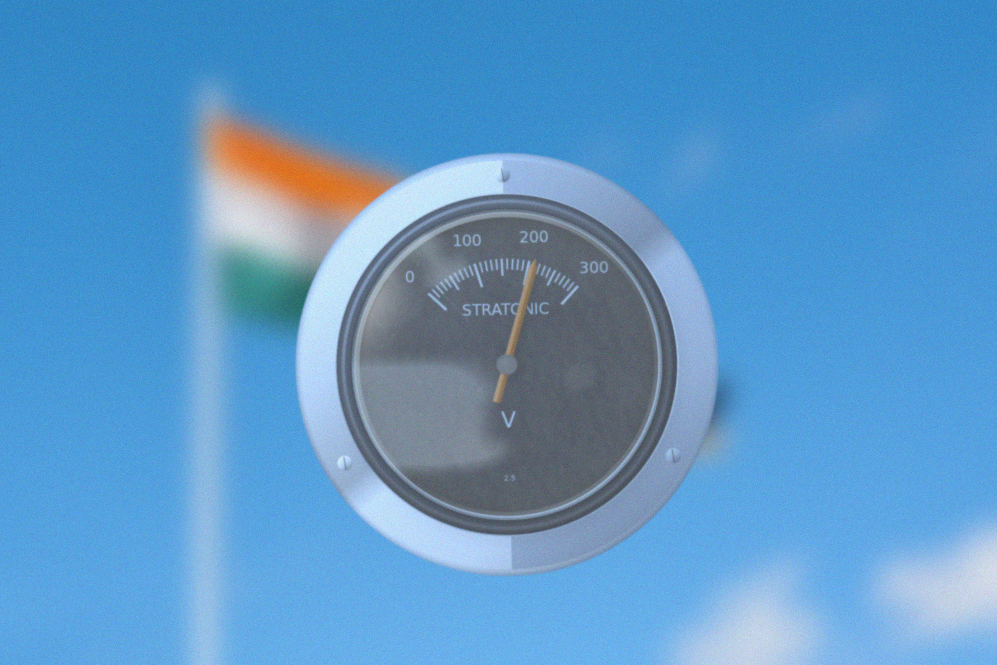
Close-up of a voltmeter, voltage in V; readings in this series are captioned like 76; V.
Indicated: 210; V
